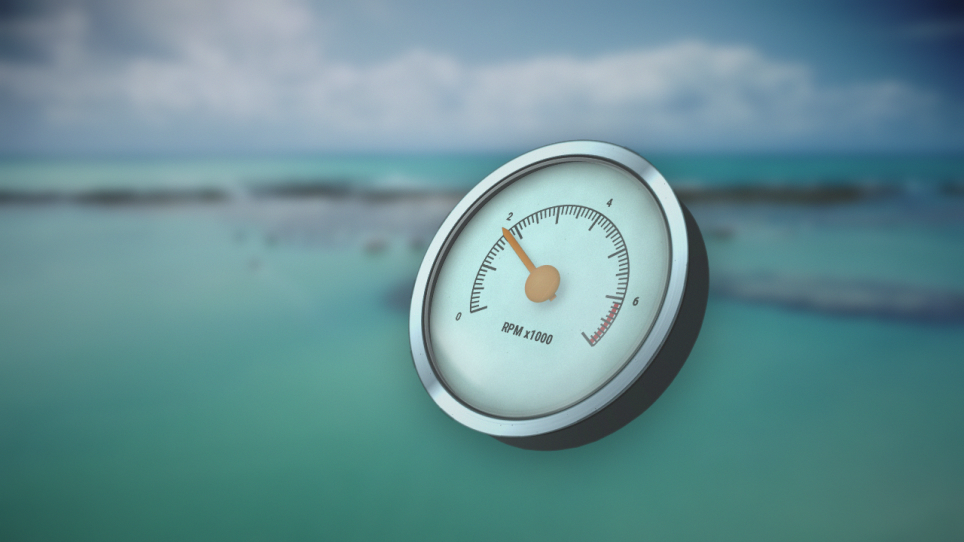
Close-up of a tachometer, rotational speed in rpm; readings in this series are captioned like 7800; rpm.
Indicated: 1800; rpm
